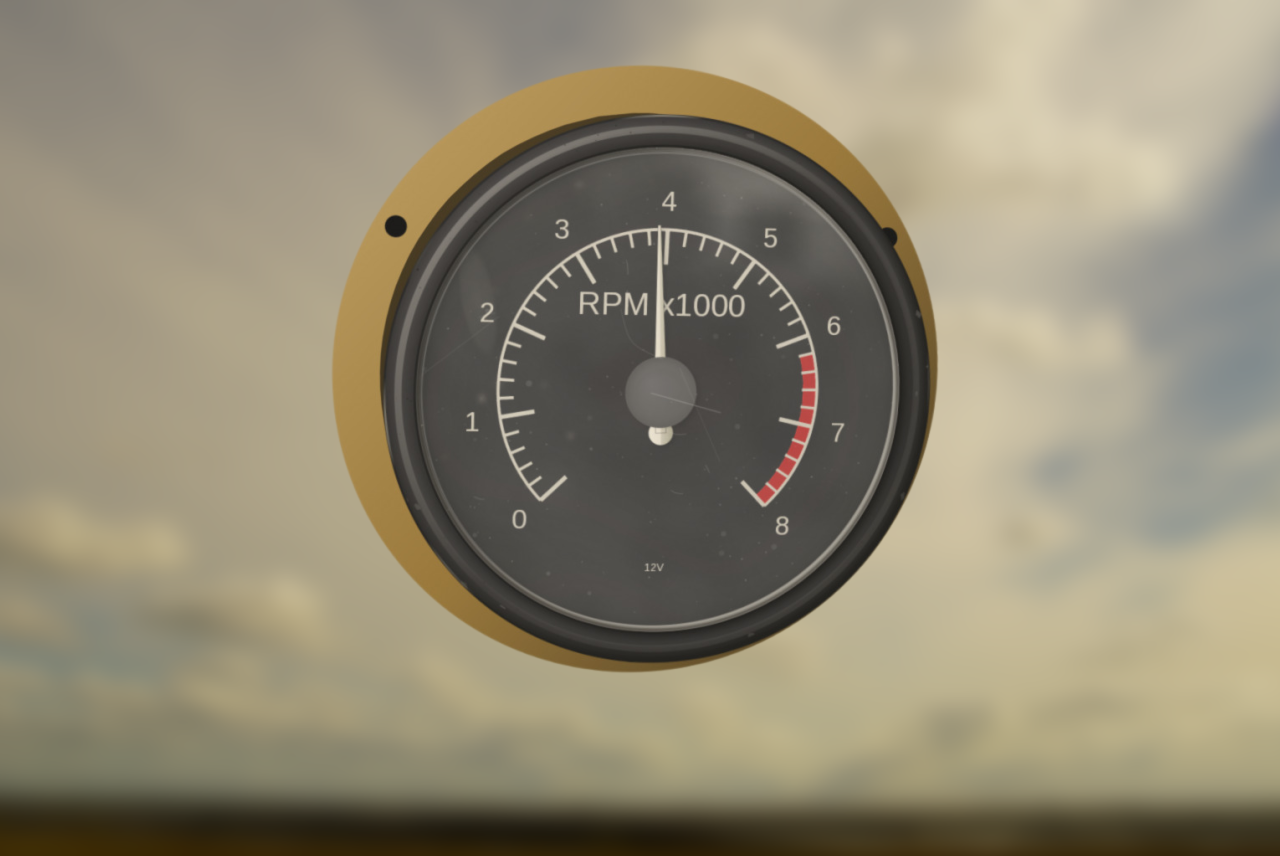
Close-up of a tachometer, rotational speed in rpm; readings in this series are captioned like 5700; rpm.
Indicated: 3900; rpm
